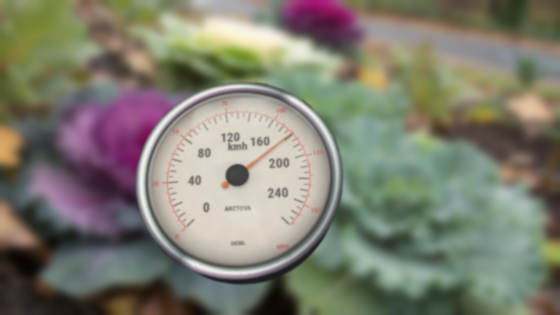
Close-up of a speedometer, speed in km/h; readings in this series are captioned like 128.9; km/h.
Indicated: 180; km/h
